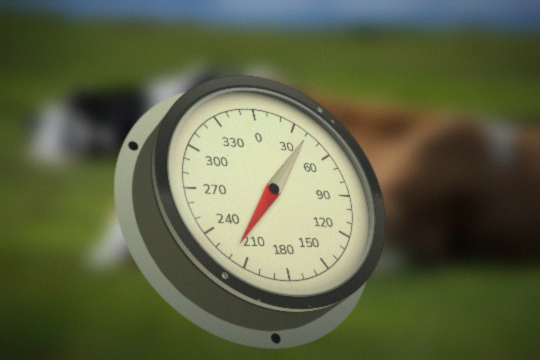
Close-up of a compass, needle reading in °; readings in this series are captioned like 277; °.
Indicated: 220; °
